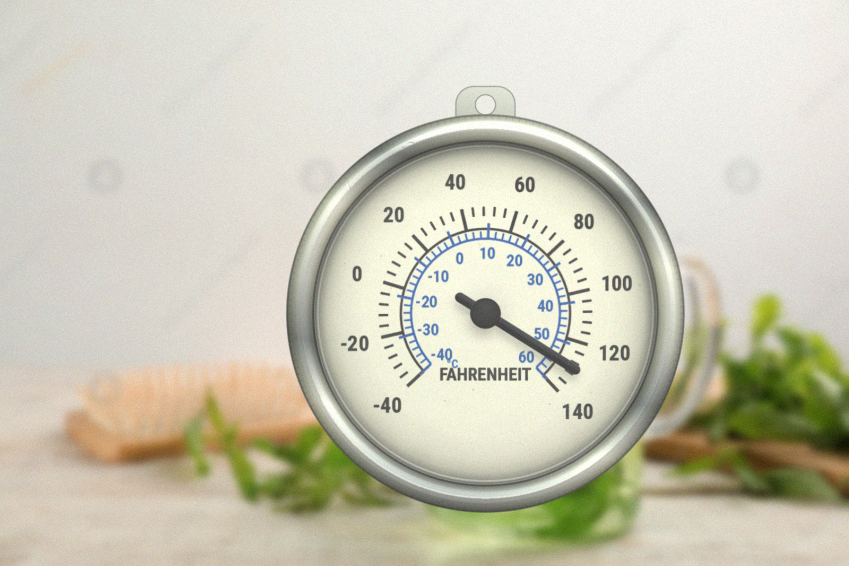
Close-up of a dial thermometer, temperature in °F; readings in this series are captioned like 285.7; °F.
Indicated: 130; °F
